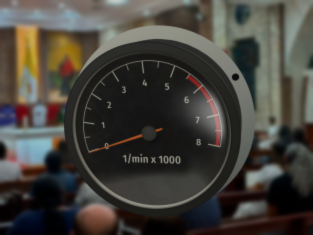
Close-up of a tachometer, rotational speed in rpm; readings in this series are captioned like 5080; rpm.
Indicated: 0; rpm
